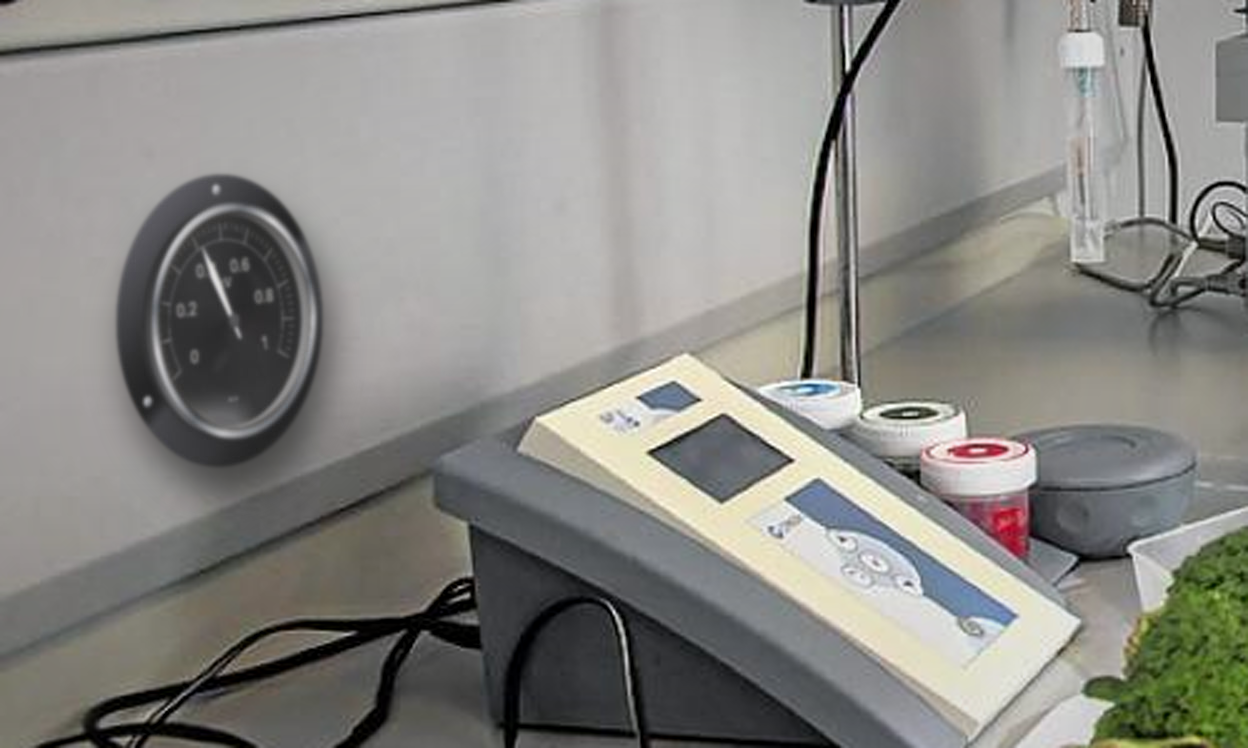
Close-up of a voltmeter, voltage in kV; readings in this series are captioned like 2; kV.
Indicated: 0.4; kV
